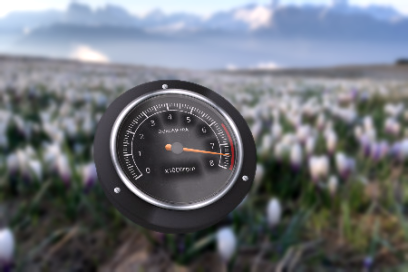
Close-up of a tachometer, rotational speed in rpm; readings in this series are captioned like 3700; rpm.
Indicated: 7500; rpm
